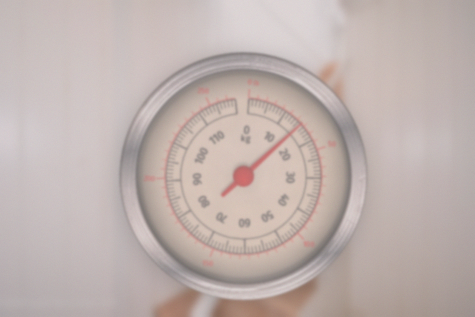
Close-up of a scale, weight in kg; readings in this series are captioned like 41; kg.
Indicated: 15; kg
